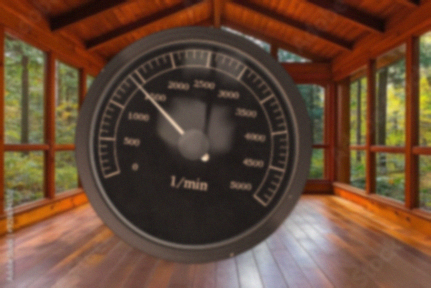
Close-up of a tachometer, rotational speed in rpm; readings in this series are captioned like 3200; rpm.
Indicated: 1400; rpm
